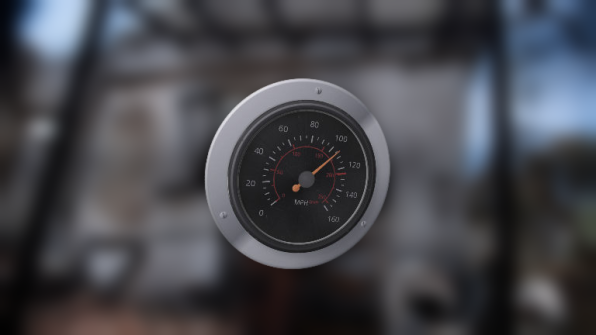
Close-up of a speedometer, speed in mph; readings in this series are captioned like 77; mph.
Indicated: 105; mph
